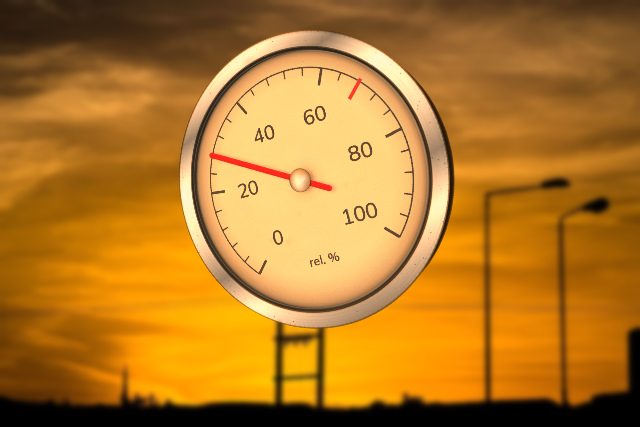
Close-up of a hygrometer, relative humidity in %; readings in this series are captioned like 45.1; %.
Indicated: 28; %
